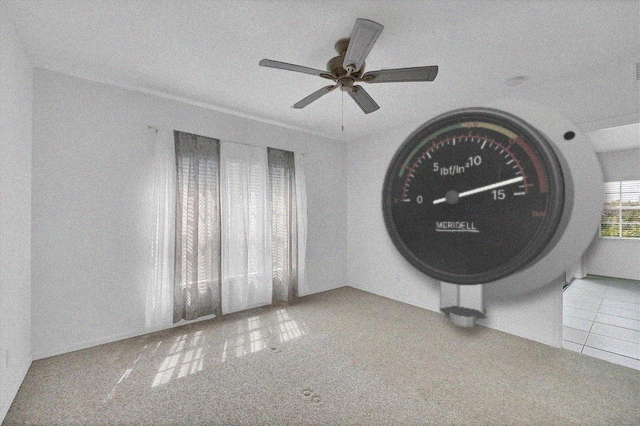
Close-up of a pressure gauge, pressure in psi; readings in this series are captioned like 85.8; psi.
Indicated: 14; psi
